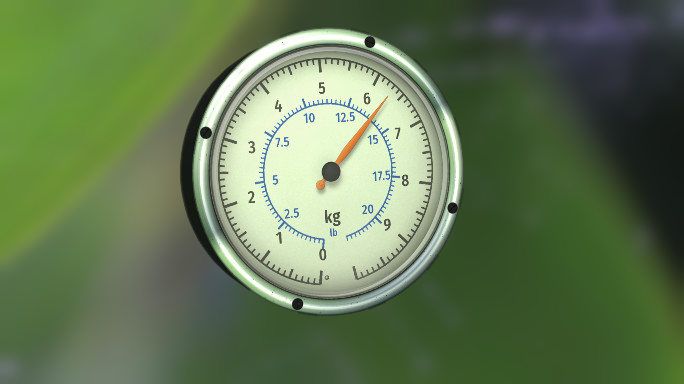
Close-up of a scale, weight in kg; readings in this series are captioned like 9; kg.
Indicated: 6.3; kg
